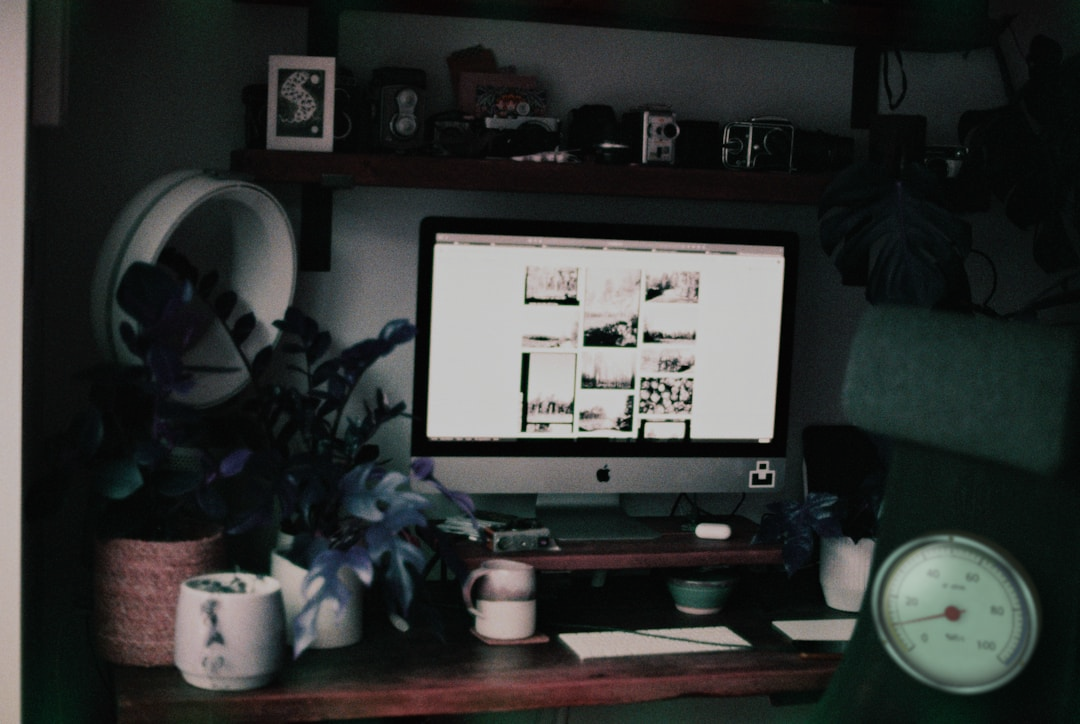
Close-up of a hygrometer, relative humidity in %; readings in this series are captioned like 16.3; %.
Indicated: 10; %
